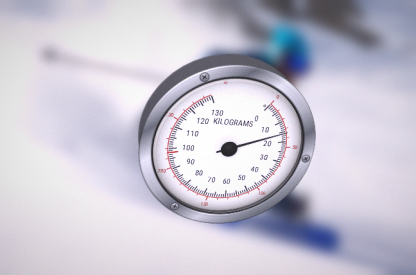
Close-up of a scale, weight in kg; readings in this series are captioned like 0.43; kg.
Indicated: 15; kg
